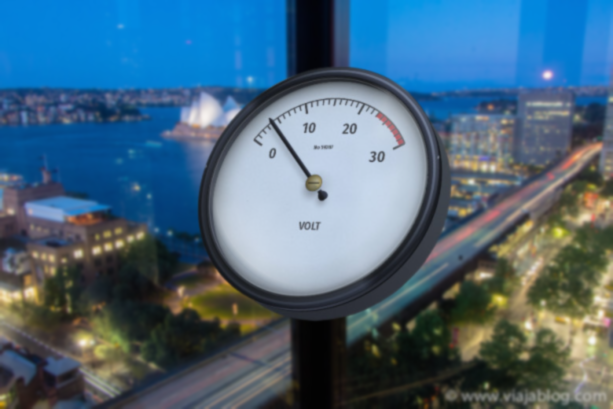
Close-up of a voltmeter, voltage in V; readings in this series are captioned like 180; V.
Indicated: 4; V
